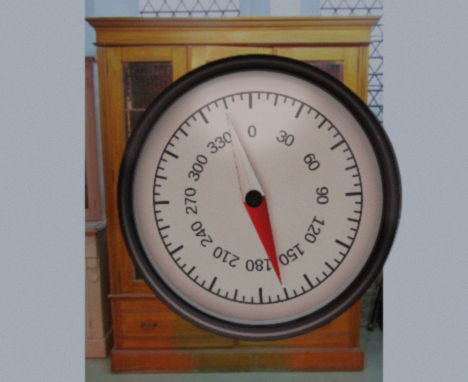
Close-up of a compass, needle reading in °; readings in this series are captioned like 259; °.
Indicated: 165; °
